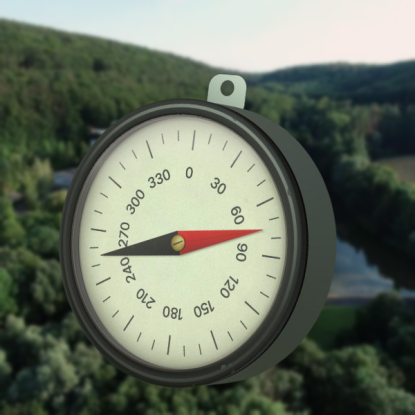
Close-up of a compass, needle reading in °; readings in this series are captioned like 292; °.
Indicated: 75; °
